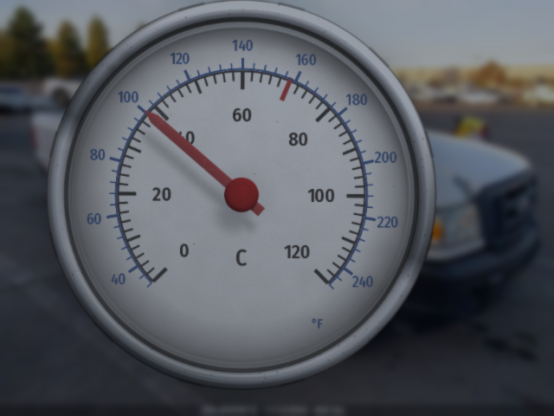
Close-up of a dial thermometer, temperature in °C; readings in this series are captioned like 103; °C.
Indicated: 38; °C
